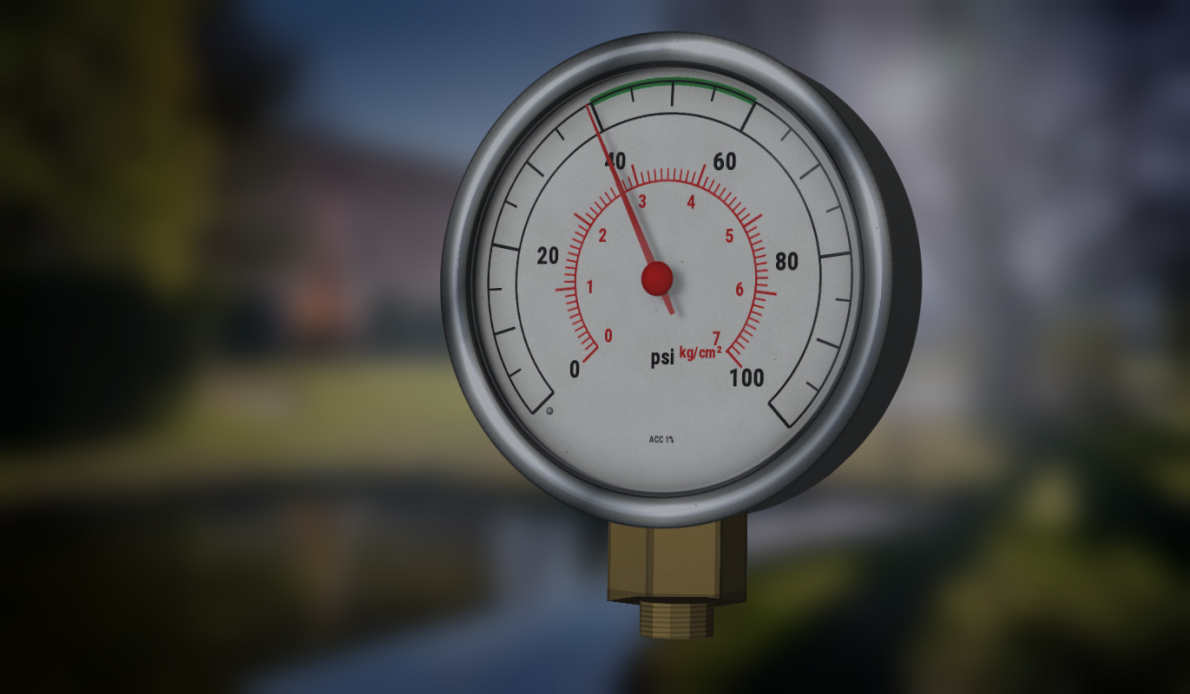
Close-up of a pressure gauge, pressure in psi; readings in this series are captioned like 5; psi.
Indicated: 40; psi
